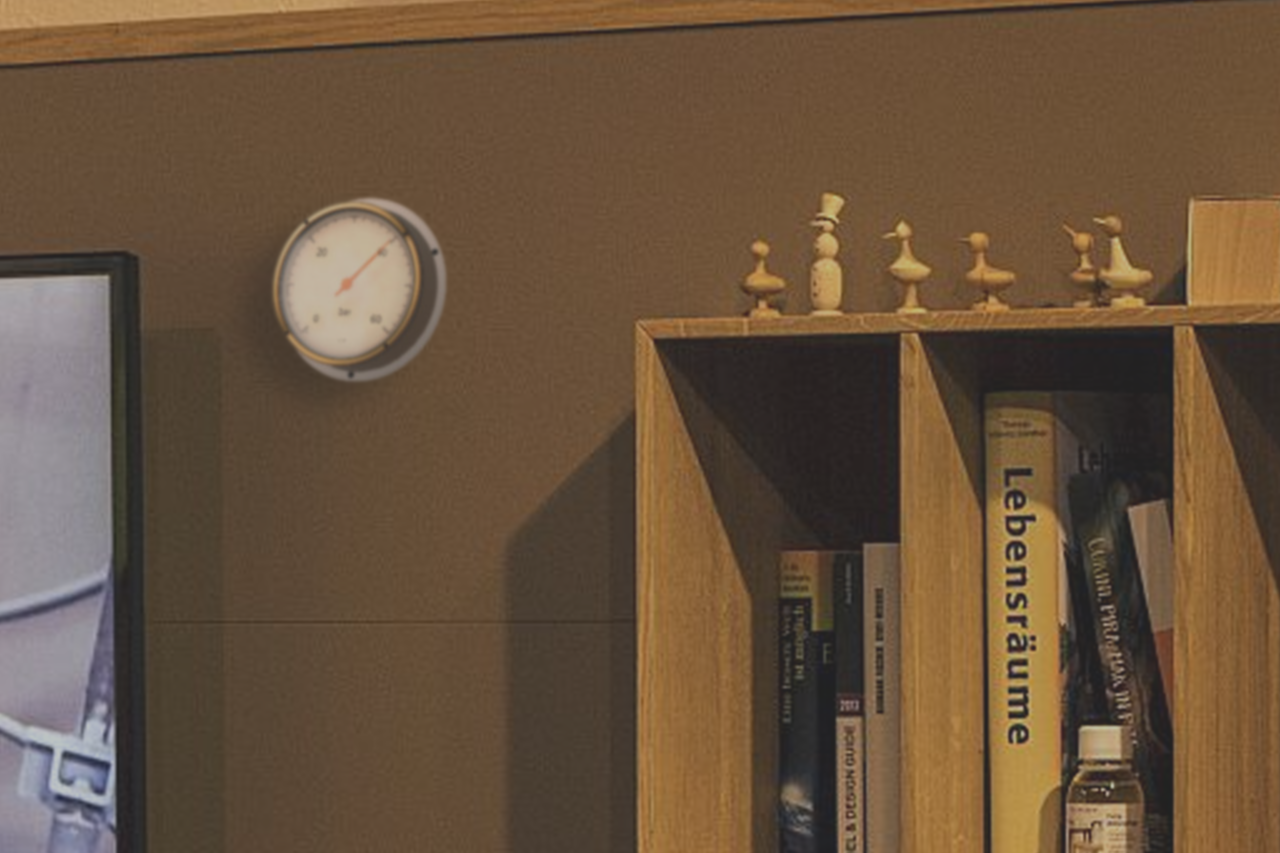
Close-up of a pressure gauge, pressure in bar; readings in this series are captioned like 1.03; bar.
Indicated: 40; bar
